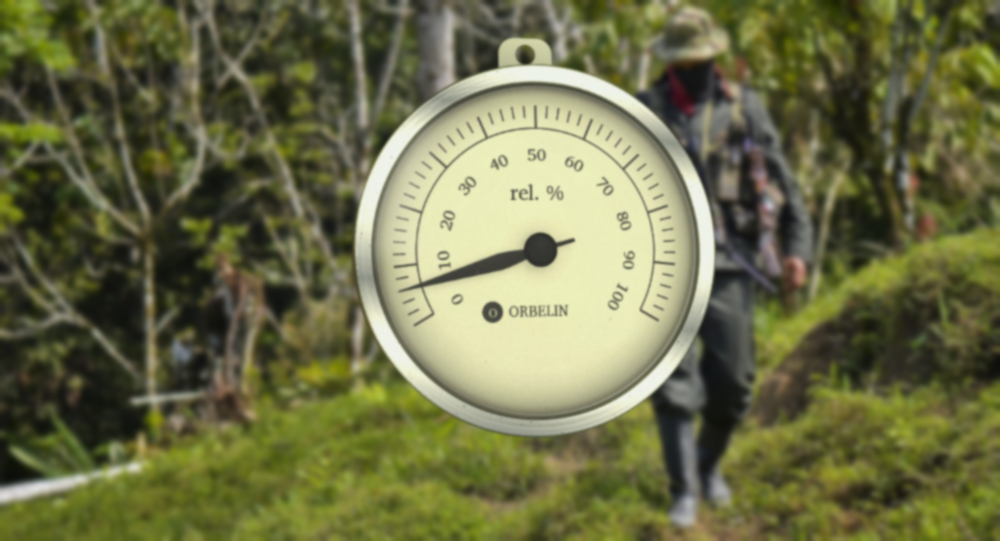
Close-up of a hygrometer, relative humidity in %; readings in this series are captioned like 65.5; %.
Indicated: 6; %
